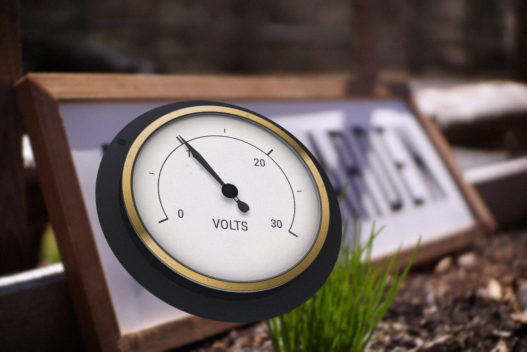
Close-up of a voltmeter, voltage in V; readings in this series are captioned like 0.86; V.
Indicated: 10; V
